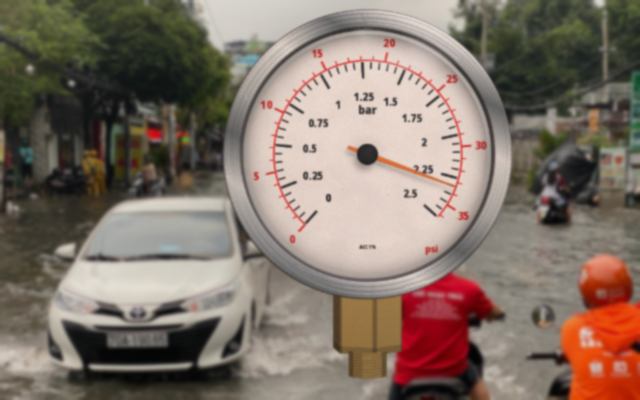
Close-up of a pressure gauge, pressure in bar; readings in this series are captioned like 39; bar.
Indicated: 2.3; bar
